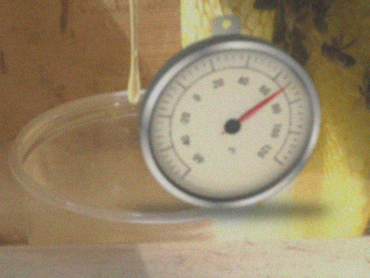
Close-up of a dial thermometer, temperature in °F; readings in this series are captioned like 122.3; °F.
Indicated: 68; °F
